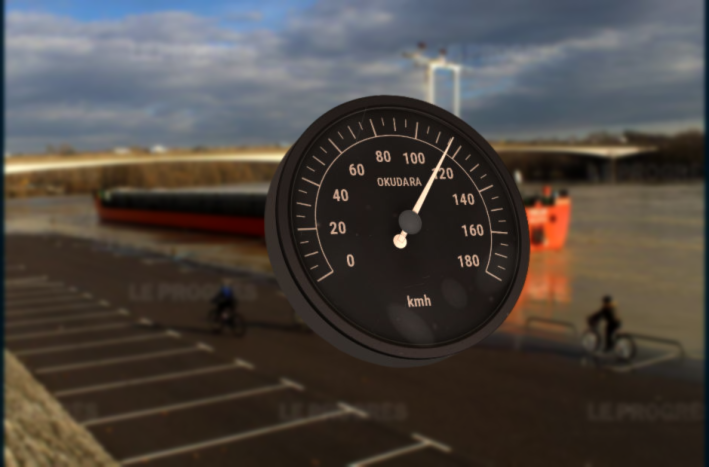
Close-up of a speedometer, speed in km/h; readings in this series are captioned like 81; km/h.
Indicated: 115; km/h
